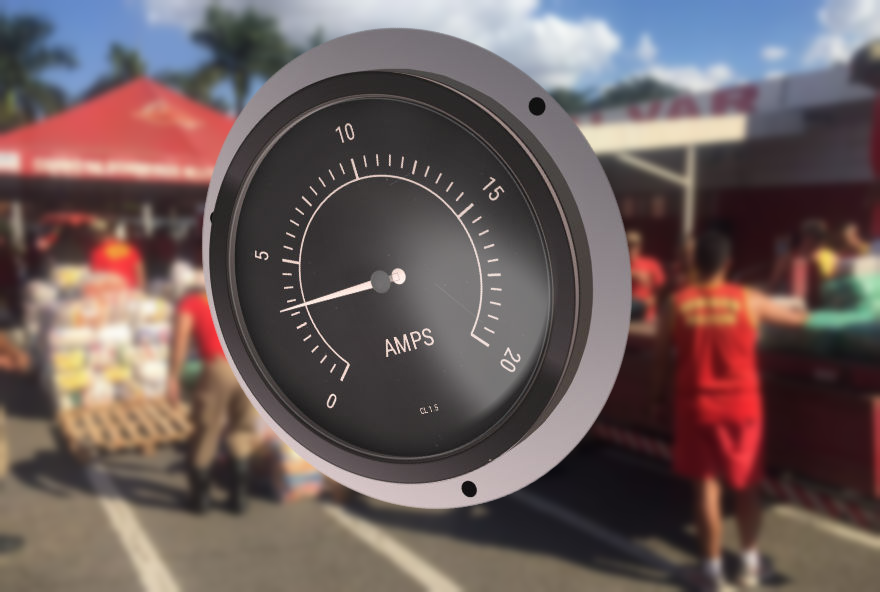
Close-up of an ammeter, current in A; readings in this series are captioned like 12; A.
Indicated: 3.25; A
